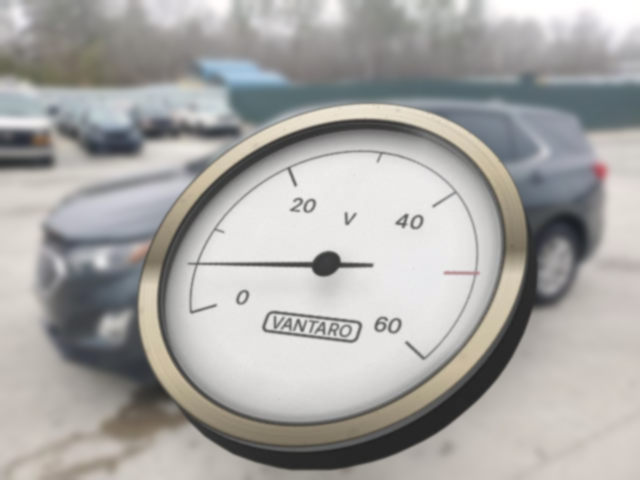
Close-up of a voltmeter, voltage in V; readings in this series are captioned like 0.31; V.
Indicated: 5; V
